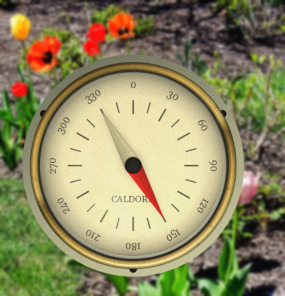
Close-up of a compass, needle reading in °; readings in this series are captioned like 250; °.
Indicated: 150; °
